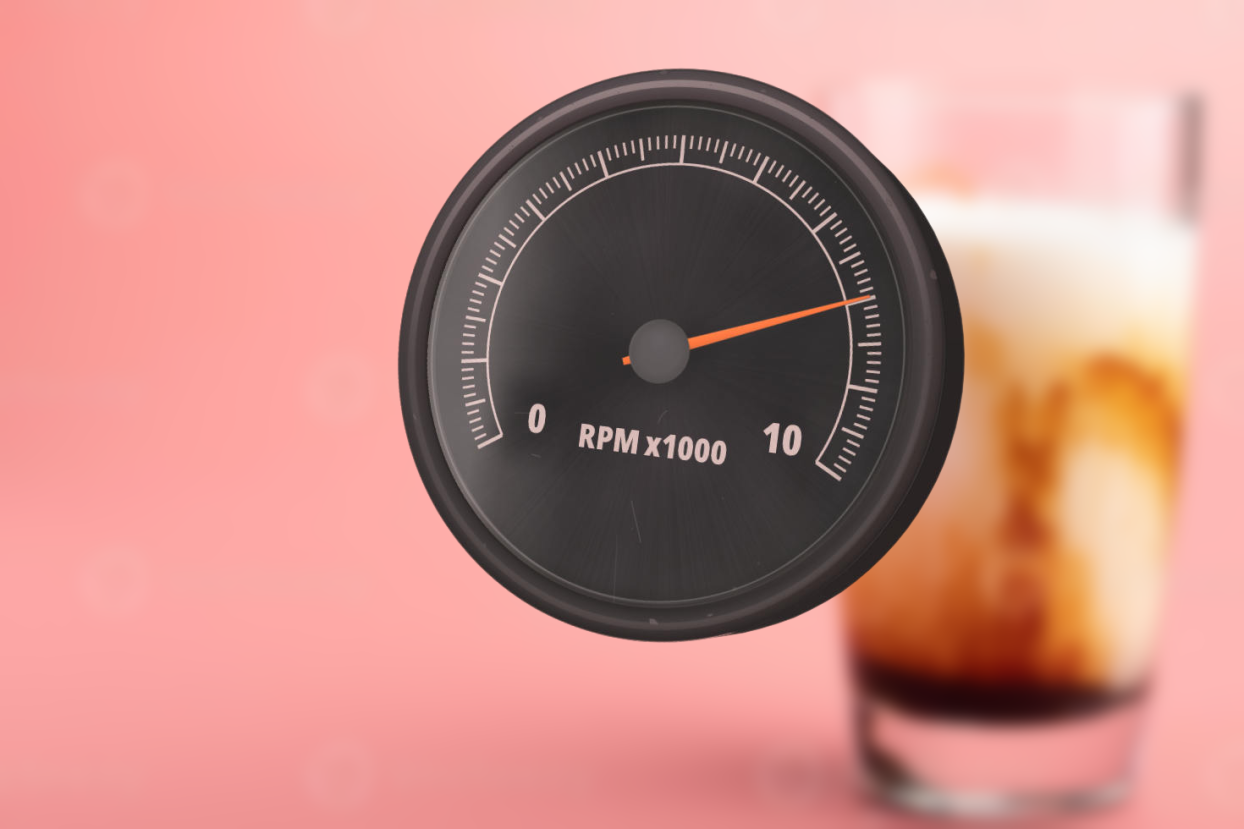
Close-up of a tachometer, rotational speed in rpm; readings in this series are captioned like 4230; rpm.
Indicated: 8000; rpm
